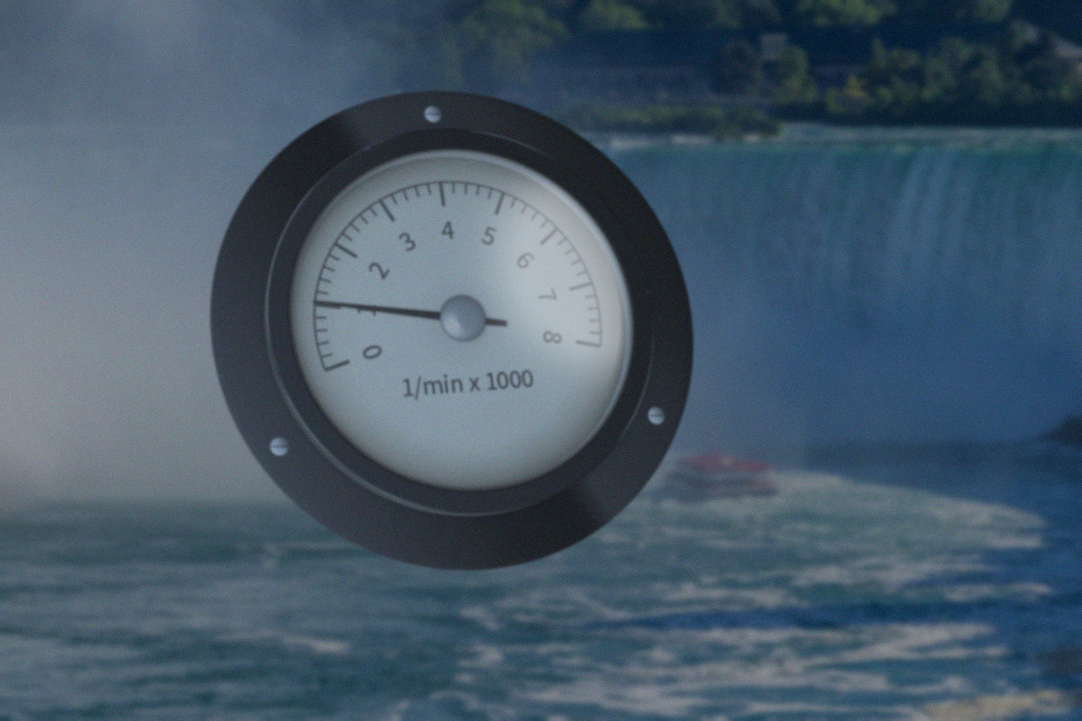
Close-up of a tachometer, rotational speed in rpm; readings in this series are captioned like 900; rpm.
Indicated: 1000; rpm
